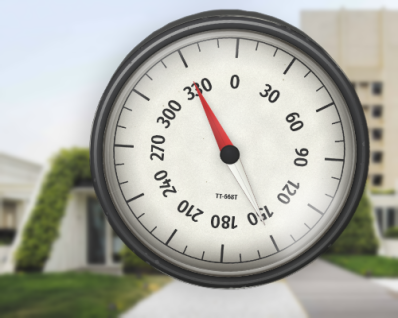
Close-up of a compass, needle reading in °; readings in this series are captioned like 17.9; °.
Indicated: 330; °
